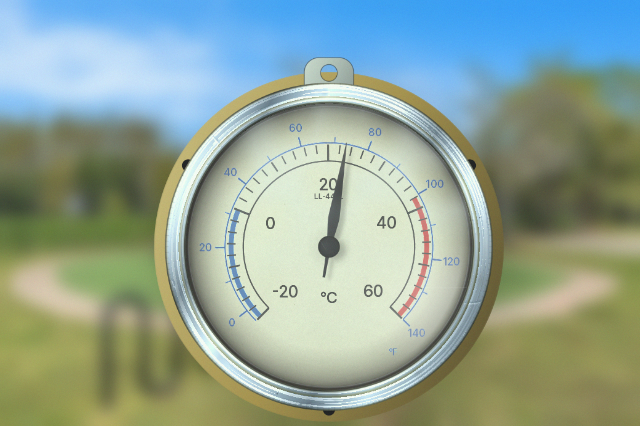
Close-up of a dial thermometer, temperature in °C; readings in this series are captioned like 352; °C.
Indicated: 23; °C
